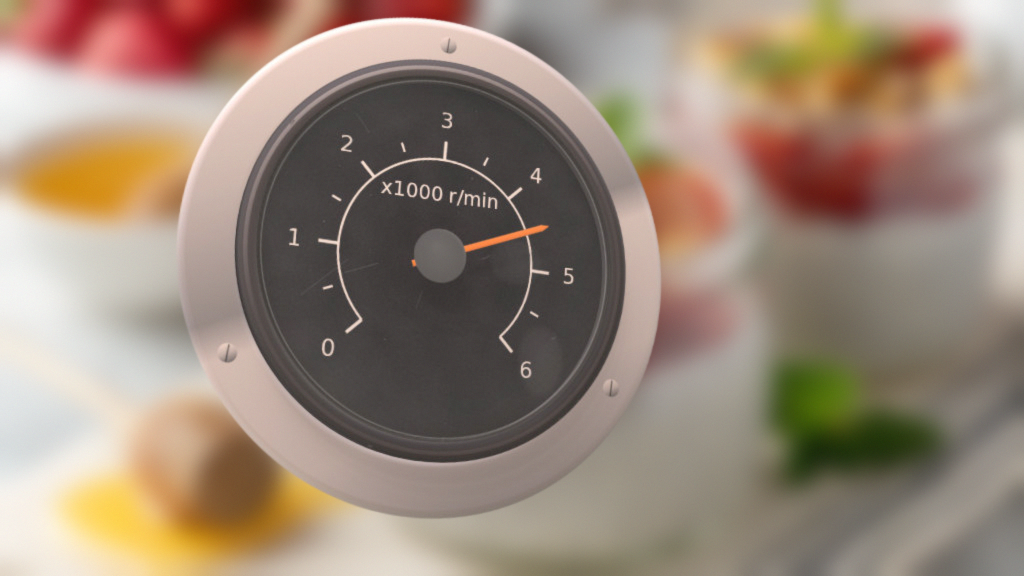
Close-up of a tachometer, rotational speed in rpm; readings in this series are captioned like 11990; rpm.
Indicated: 4500; rpm
